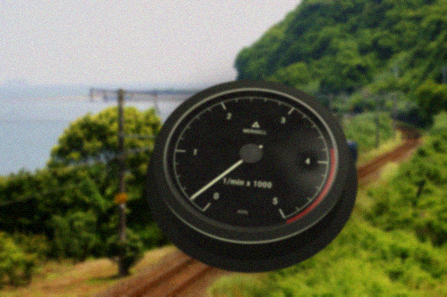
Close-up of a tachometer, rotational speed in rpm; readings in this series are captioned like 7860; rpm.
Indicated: 200; rpm
